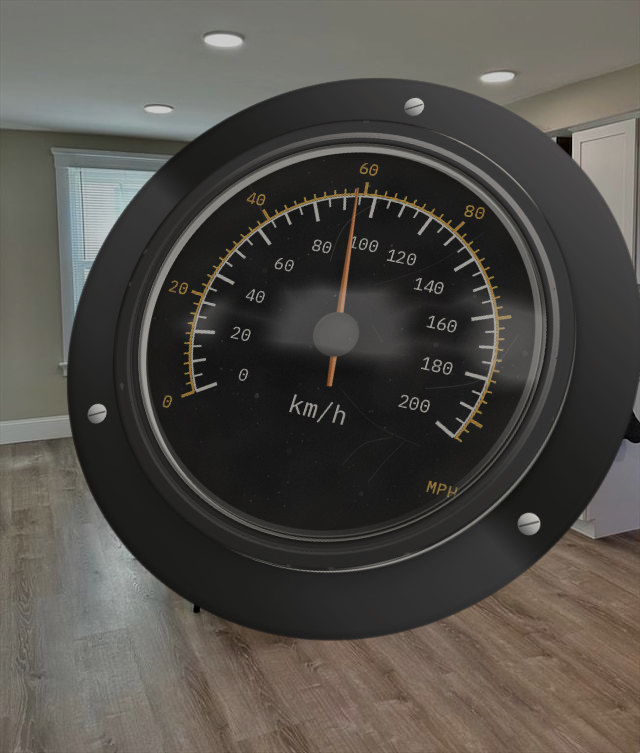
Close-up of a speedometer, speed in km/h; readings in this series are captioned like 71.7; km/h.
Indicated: 95; km/h
